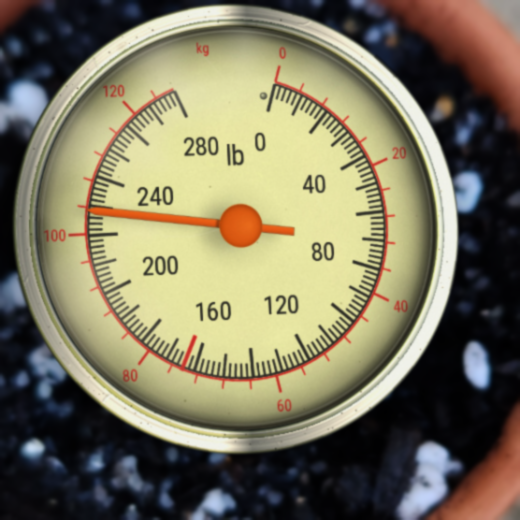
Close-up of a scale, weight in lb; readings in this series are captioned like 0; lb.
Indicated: 228; lb
